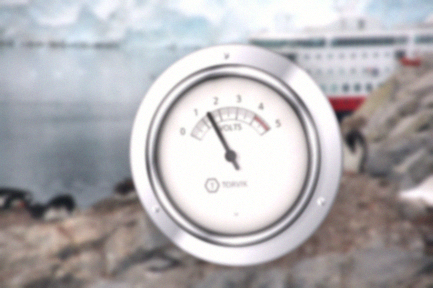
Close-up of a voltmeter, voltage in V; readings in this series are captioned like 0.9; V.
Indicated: 1.5; V
